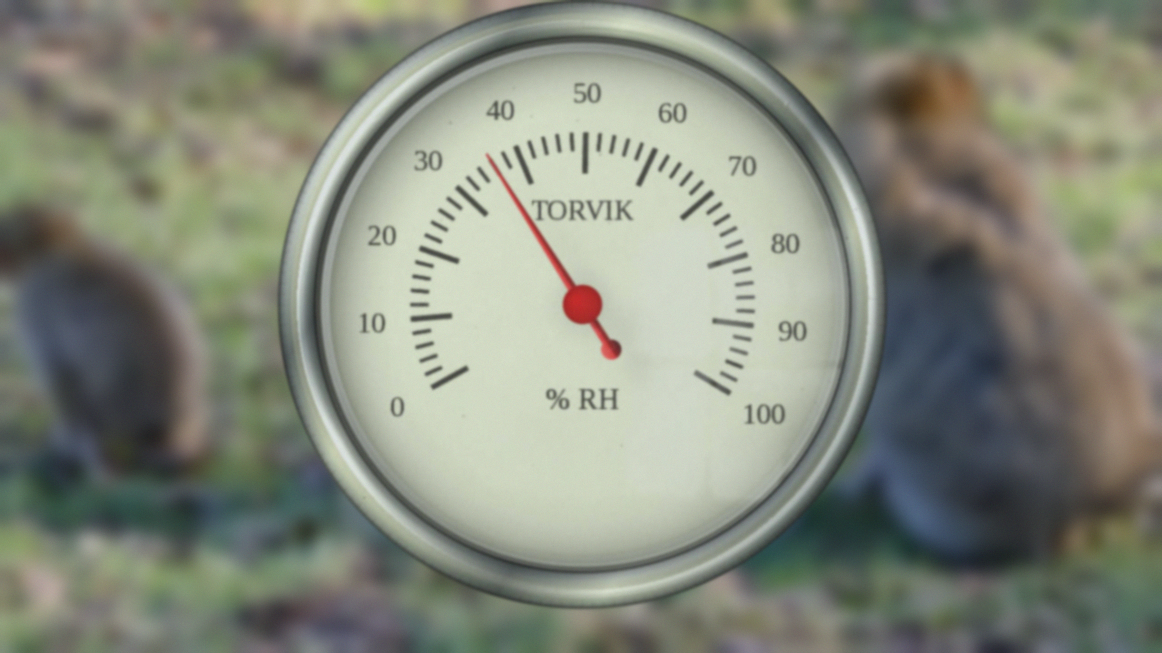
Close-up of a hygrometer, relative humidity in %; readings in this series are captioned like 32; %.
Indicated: 36; %
